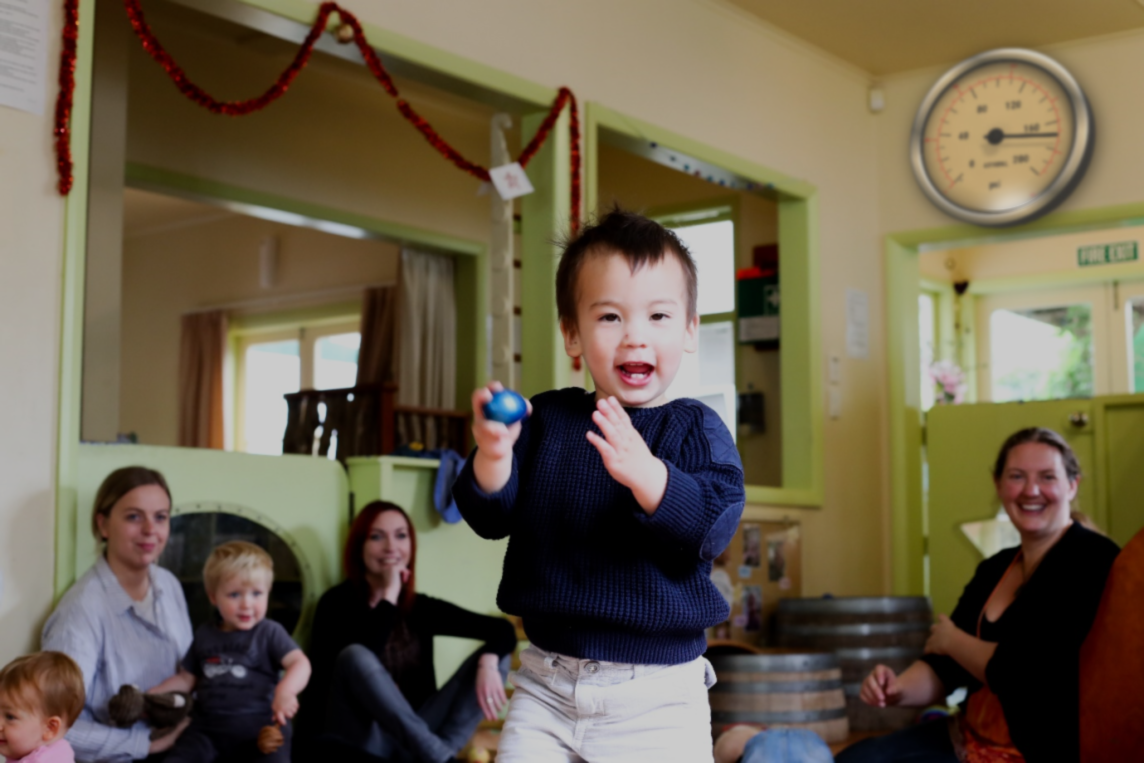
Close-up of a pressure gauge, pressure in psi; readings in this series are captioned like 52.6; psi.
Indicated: 170; psi
